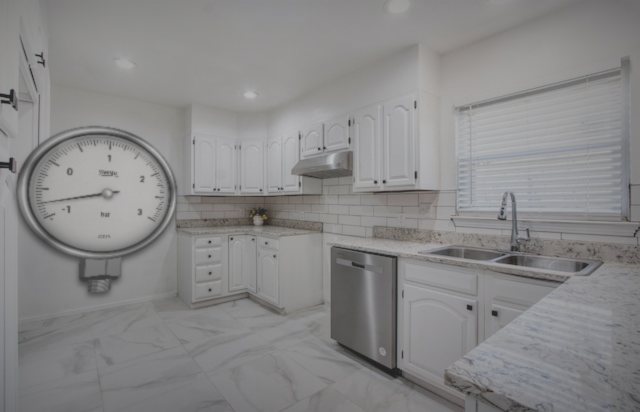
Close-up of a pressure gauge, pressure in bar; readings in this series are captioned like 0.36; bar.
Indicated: -0.75; bar
